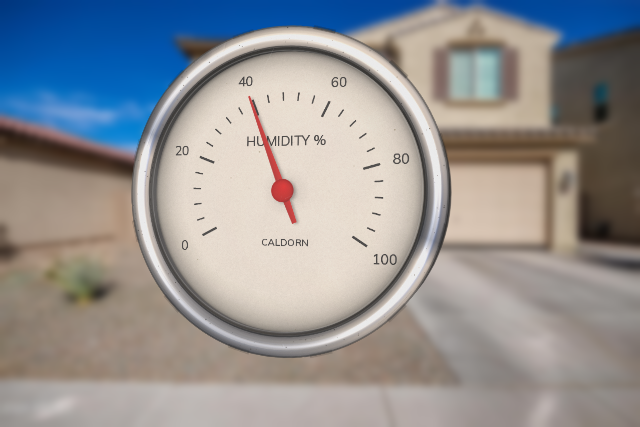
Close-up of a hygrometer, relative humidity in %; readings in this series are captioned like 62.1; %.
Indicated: 40; %
